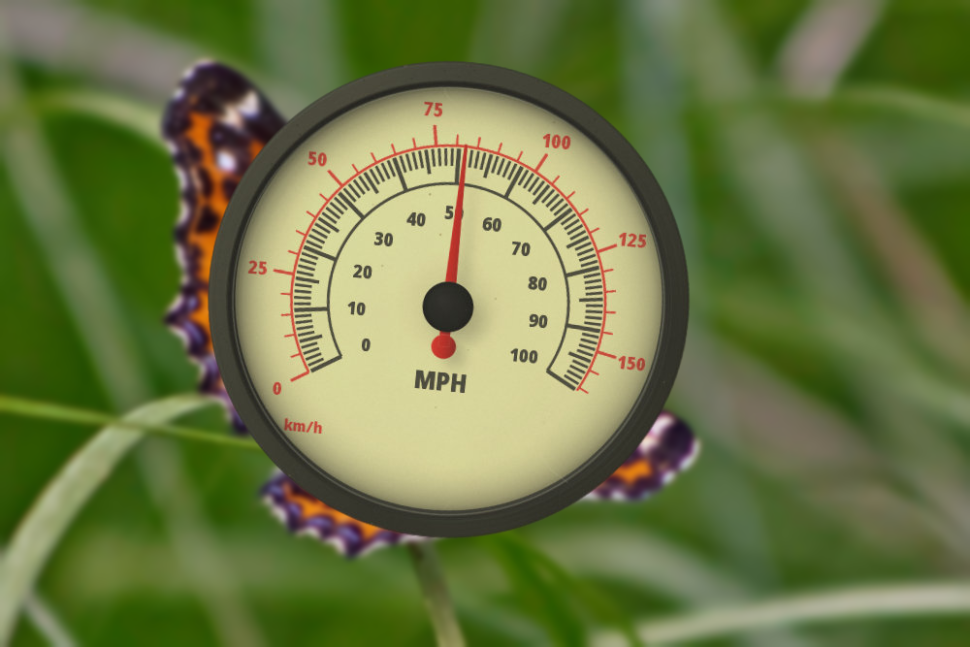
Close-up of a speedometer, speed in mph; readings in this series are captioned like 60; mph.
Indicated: 51; mph
